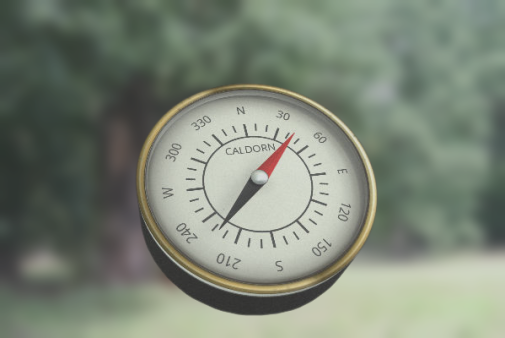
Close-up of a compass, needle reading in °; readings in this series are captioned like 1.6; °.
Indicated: 45; °
